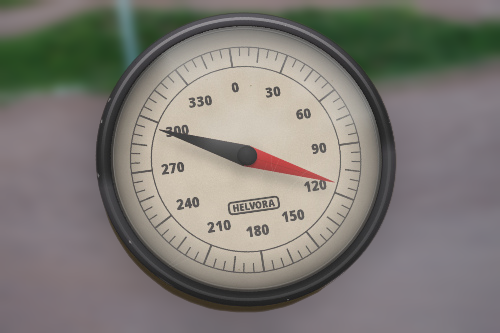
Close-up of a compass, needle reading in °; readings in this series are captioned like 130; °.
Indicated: 115; °
